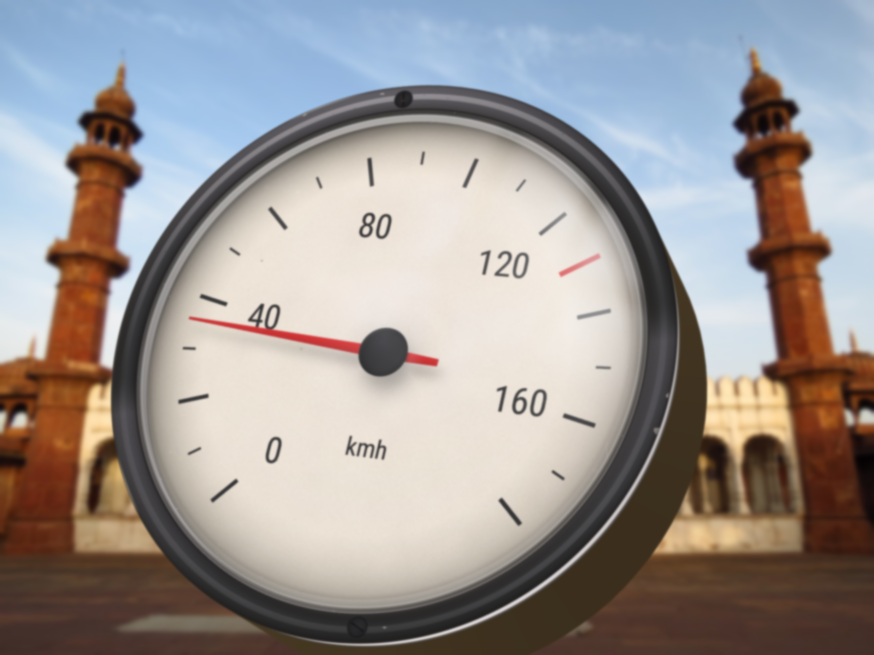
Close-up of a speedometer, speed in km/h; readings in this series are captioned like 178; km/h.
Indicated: 35; km/h
